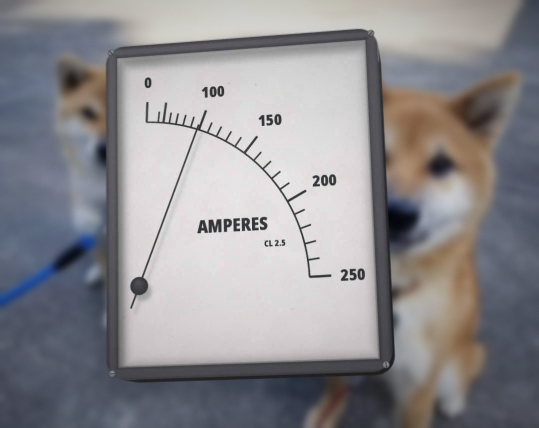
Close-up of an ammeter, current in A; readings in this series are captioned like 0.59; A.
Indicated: 100; A
